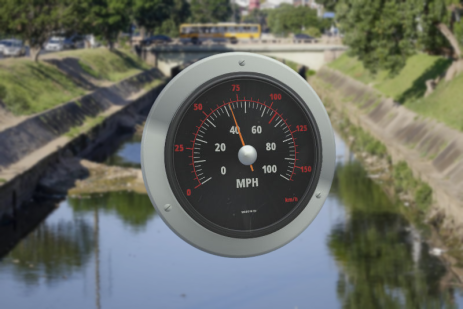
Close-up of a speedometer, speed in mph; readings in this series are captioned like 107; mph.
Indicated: 42; mph
